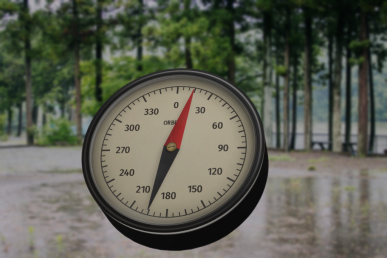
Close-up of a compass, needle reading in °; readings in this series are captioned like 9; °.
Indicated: 15; °
